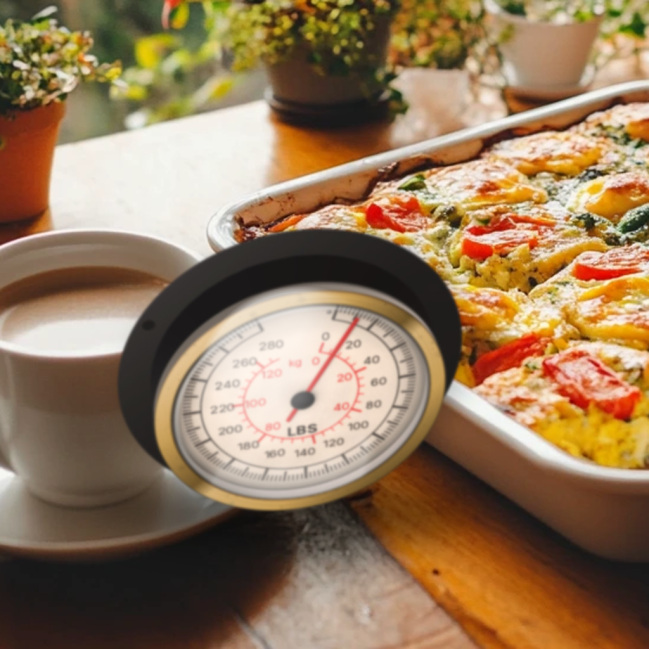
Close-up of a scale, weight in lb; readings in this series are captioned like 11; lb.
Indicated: 10; lb
